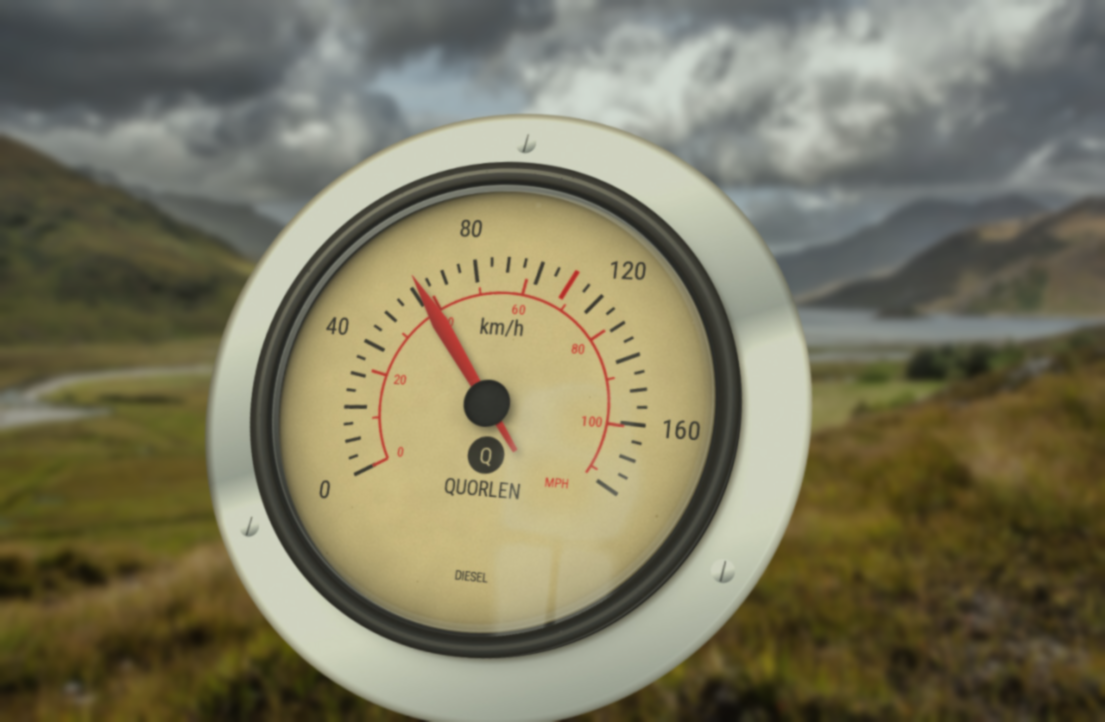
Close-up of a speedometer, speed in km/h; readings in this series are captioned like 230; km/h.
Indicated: 62.5; km/h
